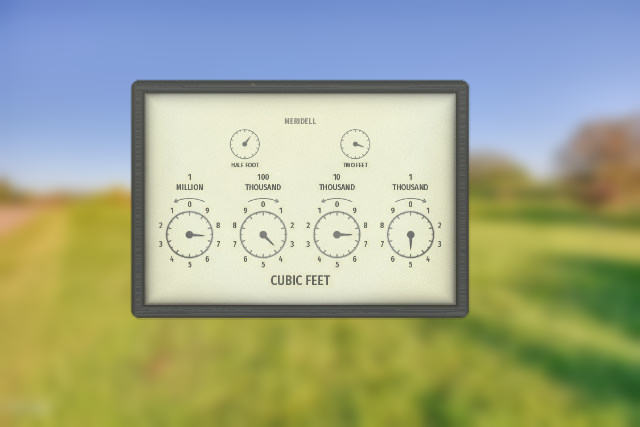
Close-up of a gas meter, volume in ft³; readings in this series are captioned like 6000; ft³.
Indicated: 737500; ft³
